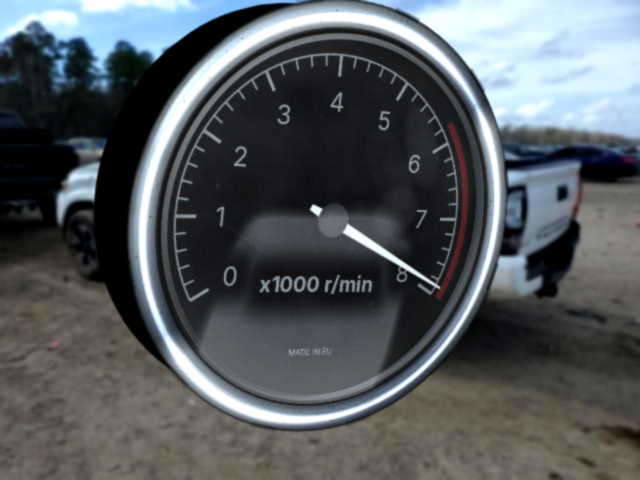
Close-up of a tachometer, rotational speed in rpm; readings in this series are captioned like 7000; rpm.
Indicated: 7900; rpm
